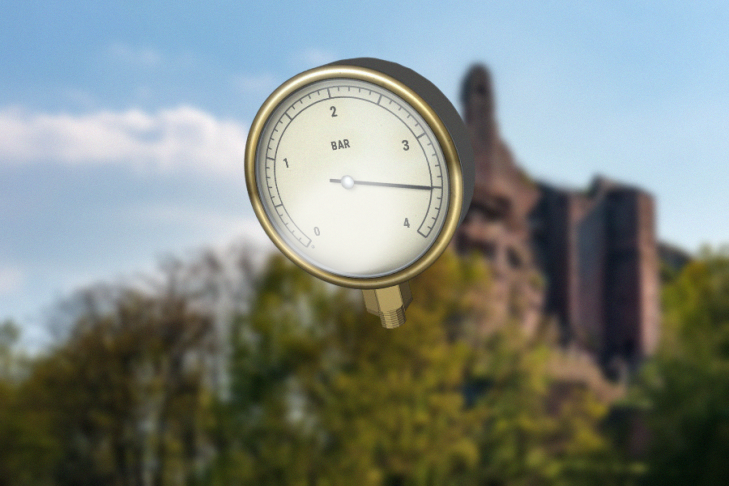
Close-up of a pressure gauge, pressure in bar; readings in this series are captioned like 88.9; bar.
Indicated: 3.5; bar
